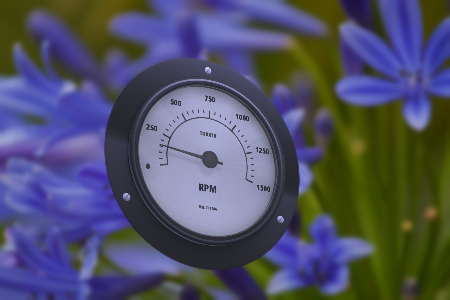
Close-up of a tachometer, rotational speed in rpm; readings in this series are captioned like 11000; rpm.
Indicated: 150; rpm
